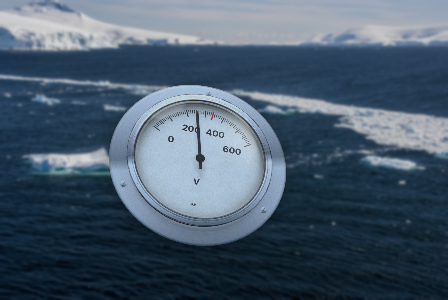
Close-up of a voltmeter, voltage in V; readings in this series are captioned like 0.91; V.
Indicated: 250; V
